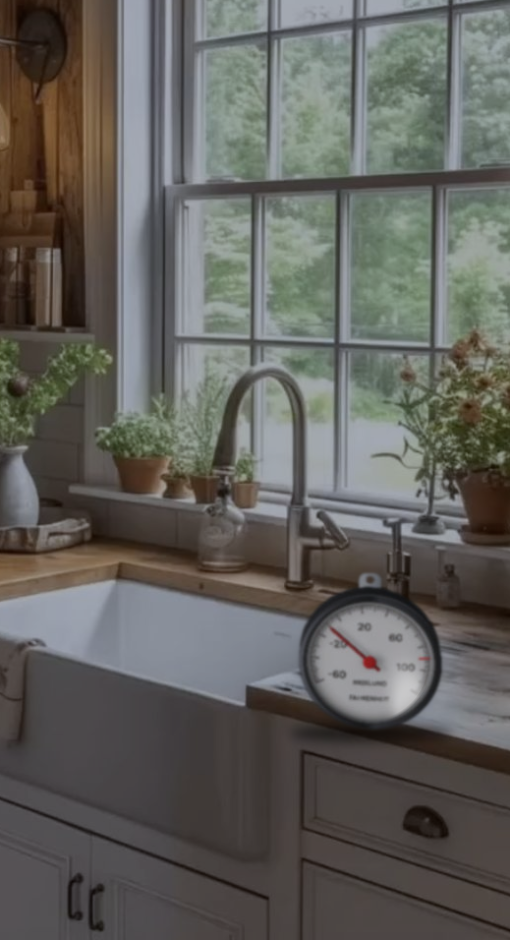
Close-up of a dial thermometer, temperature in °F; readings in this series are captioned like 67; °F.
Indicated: -10; °F
